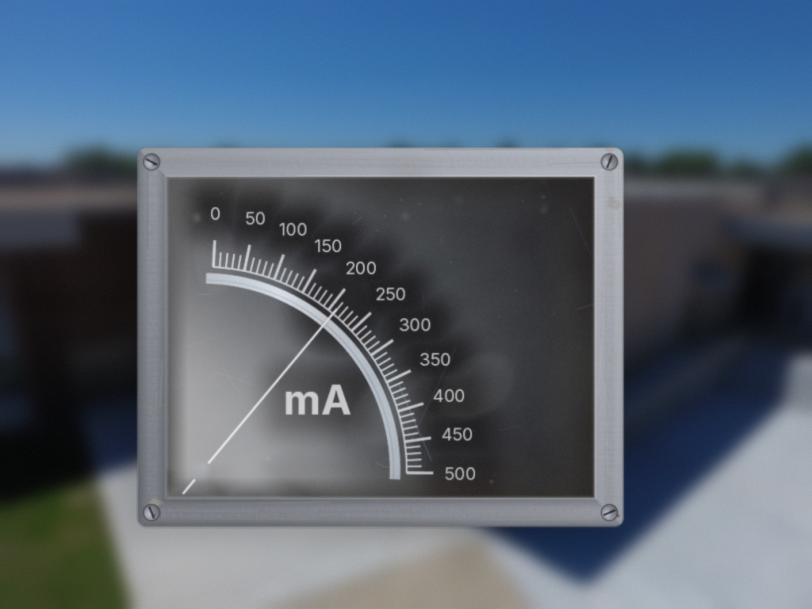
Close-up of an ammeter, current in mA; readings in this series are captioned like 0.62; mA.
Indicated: 210; mA
